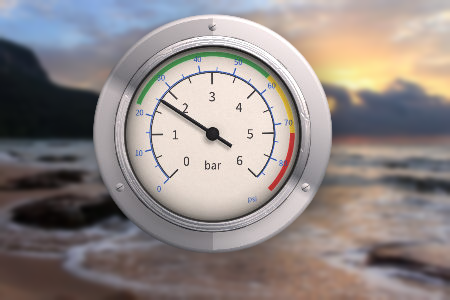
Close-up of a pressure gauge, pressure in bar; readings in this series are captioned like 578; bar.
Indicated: 1.75; bar
